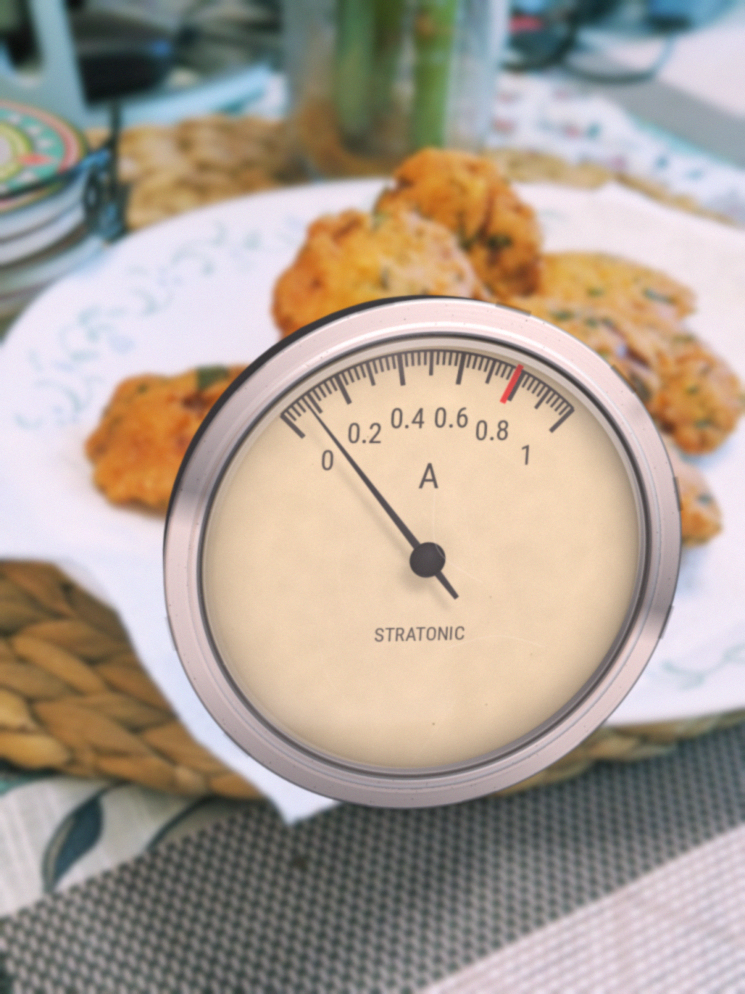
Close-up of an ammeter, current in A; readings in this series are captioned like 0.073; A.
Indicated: 0.08; A
